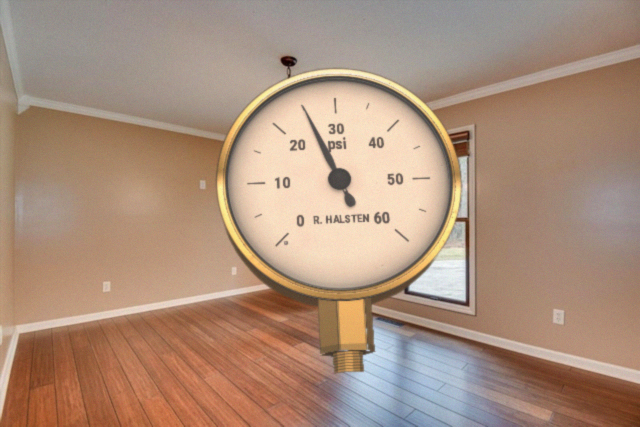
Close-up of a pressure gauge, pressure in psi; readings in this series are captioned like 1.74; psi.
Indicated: 25; psi
